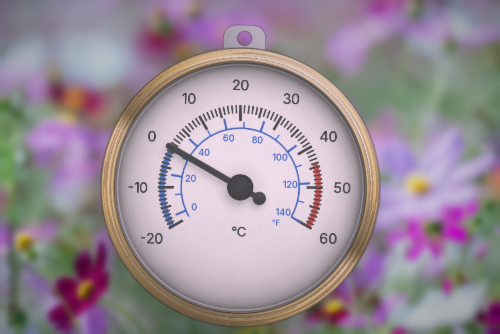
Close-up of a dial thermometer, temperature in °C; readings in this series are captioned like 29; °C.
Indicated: 0; °C
